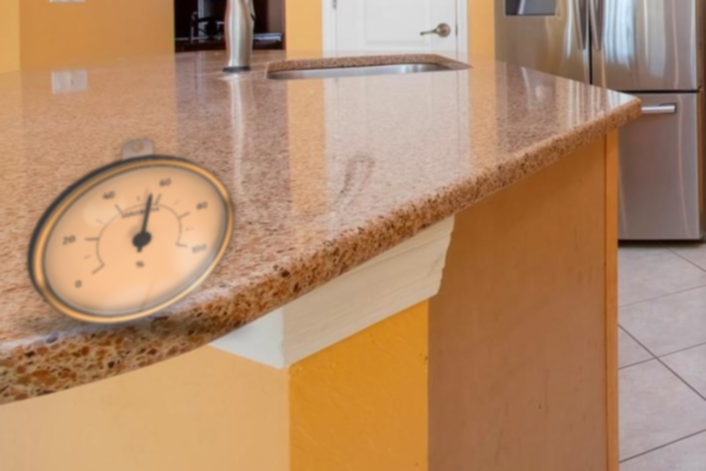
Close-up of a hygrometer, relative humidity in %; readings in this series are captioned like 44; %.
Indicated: 55; %
